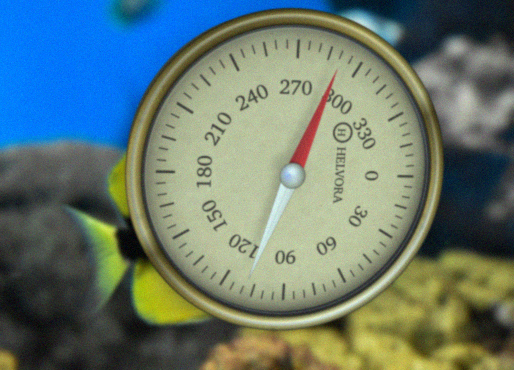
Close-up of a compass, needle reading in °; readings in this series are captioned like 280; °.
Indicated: 290; °
